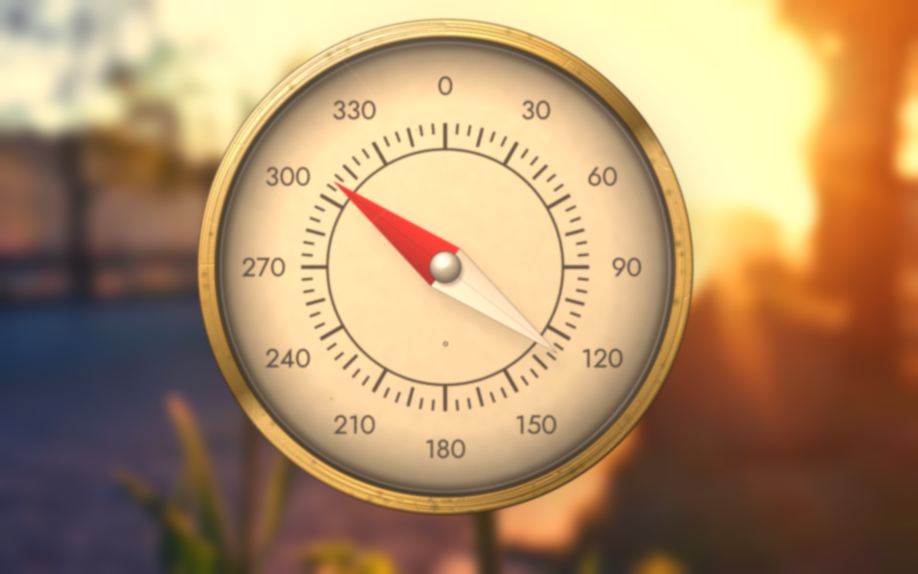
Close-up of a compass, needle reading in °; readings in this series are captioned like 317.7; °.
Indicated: 307.5; °
